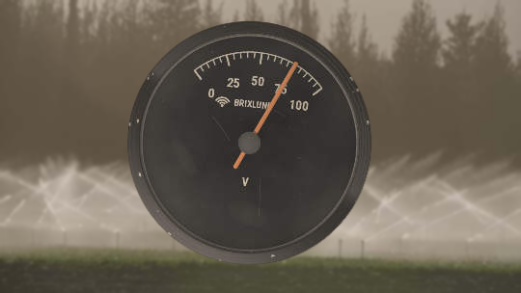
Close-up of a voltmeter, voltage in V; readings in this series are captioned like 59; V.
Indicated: 75; V
